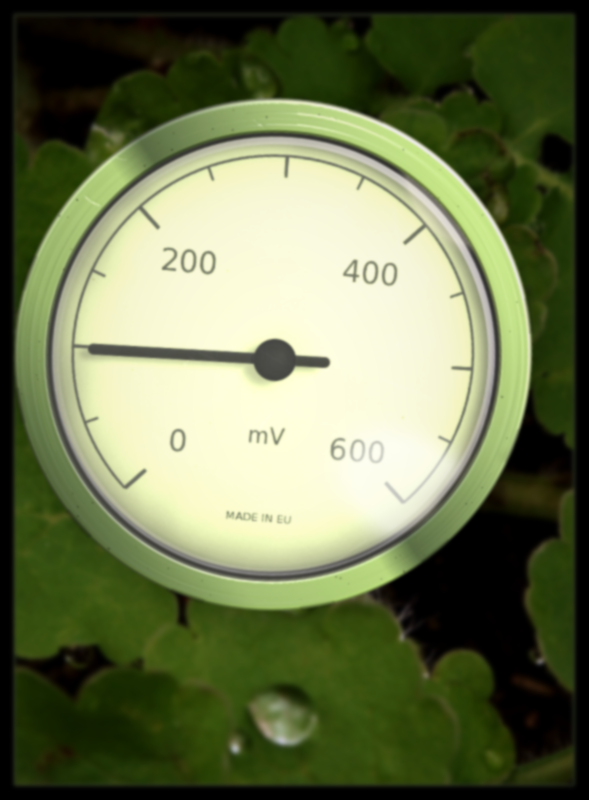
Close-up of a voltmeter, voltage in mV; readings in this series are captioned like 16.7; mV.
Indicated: 100; mV
